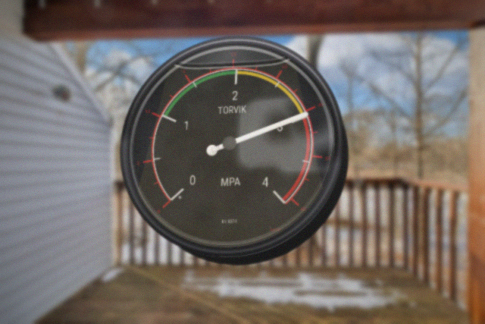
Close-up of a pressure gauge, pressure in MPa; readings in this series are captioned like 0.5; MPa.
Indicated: 3; MPa
